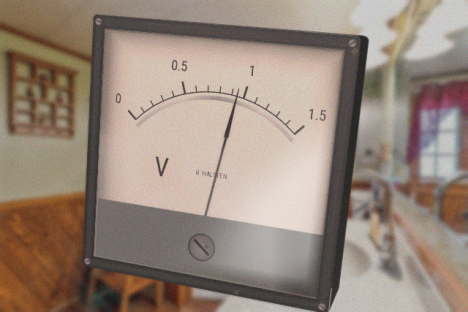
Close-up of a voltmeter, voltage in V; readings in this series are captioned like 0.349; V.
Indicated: 0.95; V
